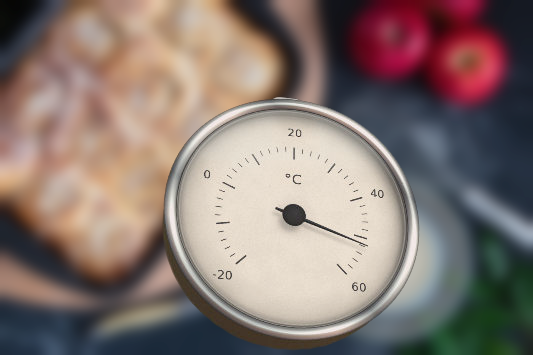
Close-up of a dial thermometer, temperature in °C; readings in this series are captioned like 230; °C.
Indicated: 52; °C
